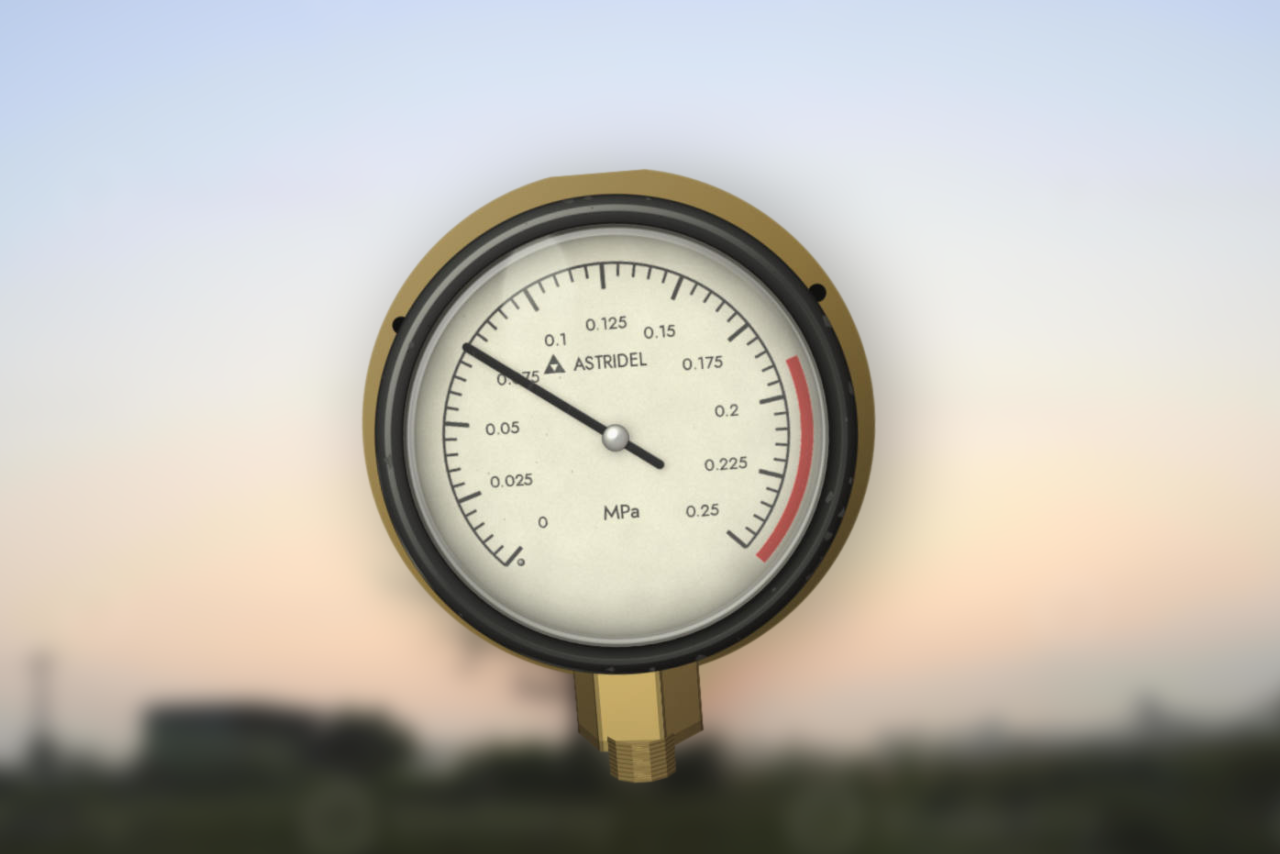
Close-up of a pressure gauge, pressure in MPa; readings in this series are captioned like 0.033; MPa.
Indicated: 0.075; MPa
